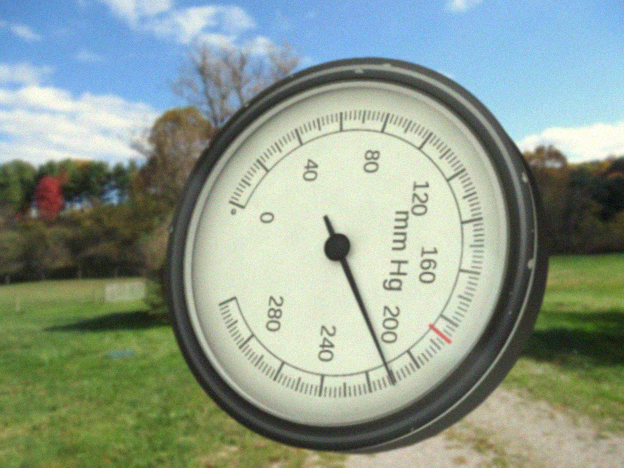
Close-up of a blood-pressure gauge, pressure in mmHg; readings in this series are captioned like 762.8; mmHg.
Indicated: 210; mmHg
